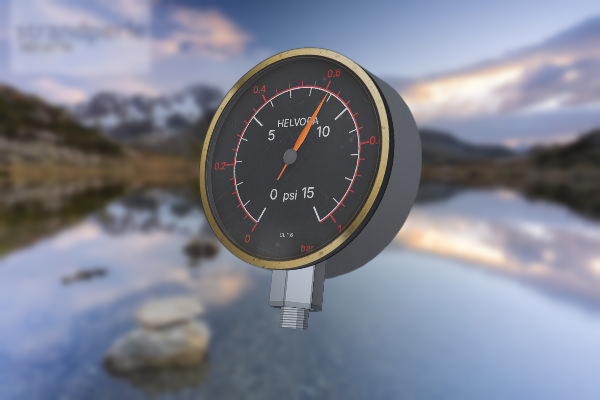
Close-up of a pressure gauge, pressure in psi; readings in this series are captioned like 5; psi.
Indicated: 9; psi
